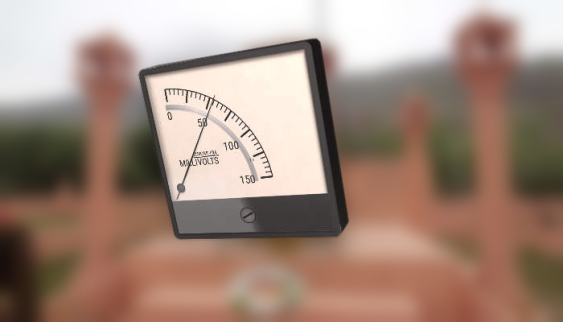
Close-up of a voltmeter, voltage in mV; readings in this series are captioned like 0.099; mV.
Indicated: 55; mV
